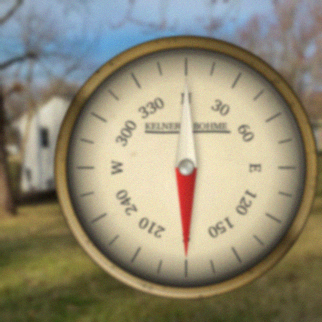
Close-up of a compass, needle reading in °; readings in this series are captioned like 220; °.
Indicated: 180; °
